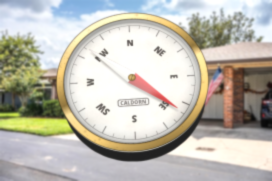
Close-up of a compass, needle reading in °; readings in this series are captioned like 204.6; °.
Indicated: 130; °
